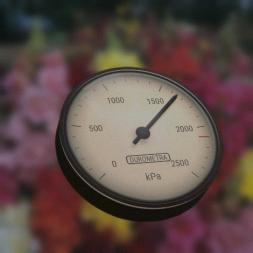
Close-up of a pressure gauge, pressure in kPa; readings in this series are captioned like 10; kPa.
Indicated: 1650; kPa
